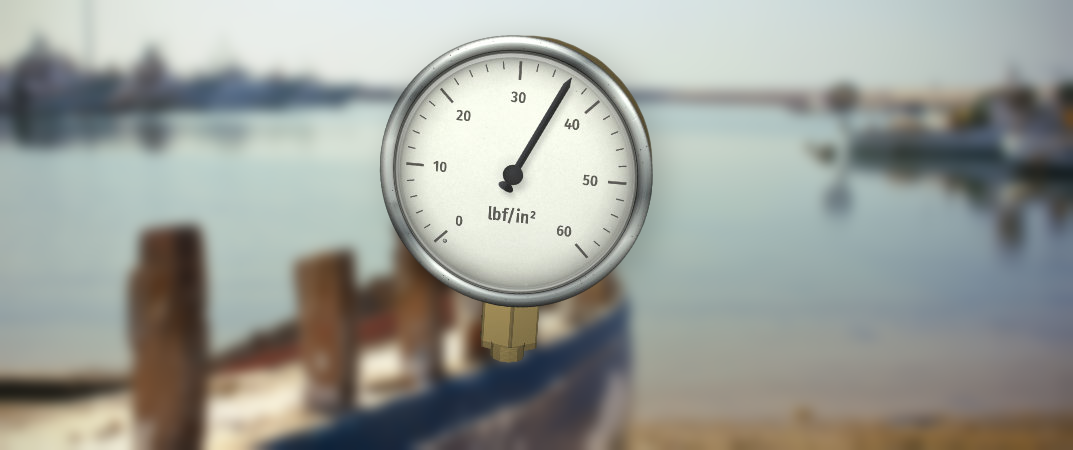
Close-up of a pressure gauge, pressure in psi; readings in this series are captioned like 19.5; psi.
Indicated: 36; psi
